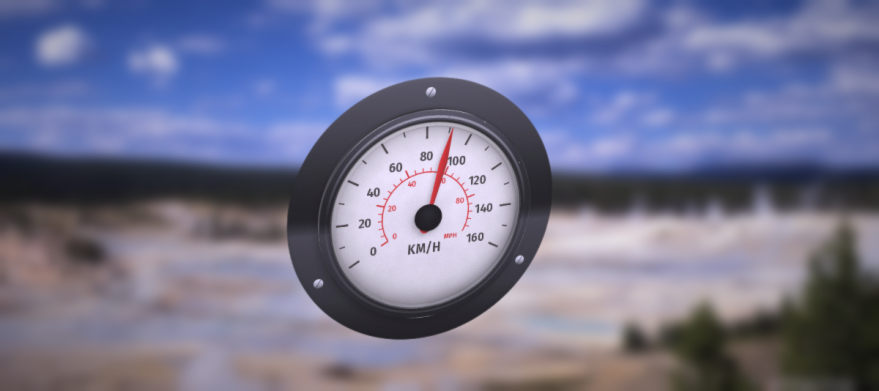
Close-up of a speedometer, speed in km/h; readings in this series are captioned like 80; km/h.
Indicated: 90; km/h
